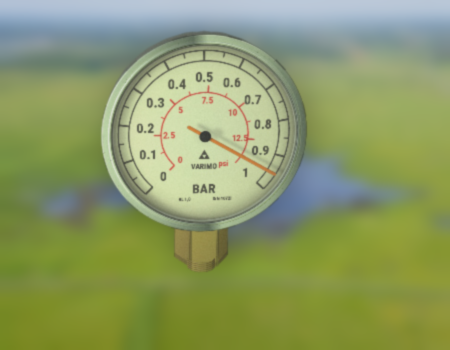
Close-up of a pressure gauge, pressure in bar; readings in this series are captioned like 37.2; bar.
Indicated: 0.95; bar
